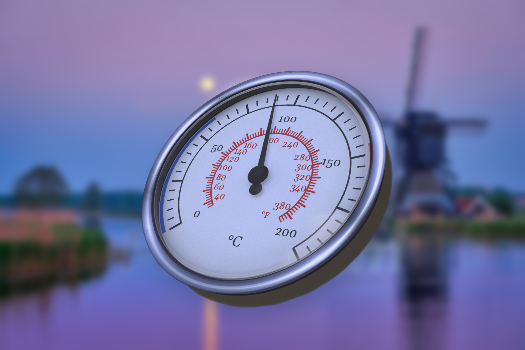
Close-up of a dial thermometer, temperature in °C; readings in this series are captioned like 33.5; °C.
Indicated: 90; °C
